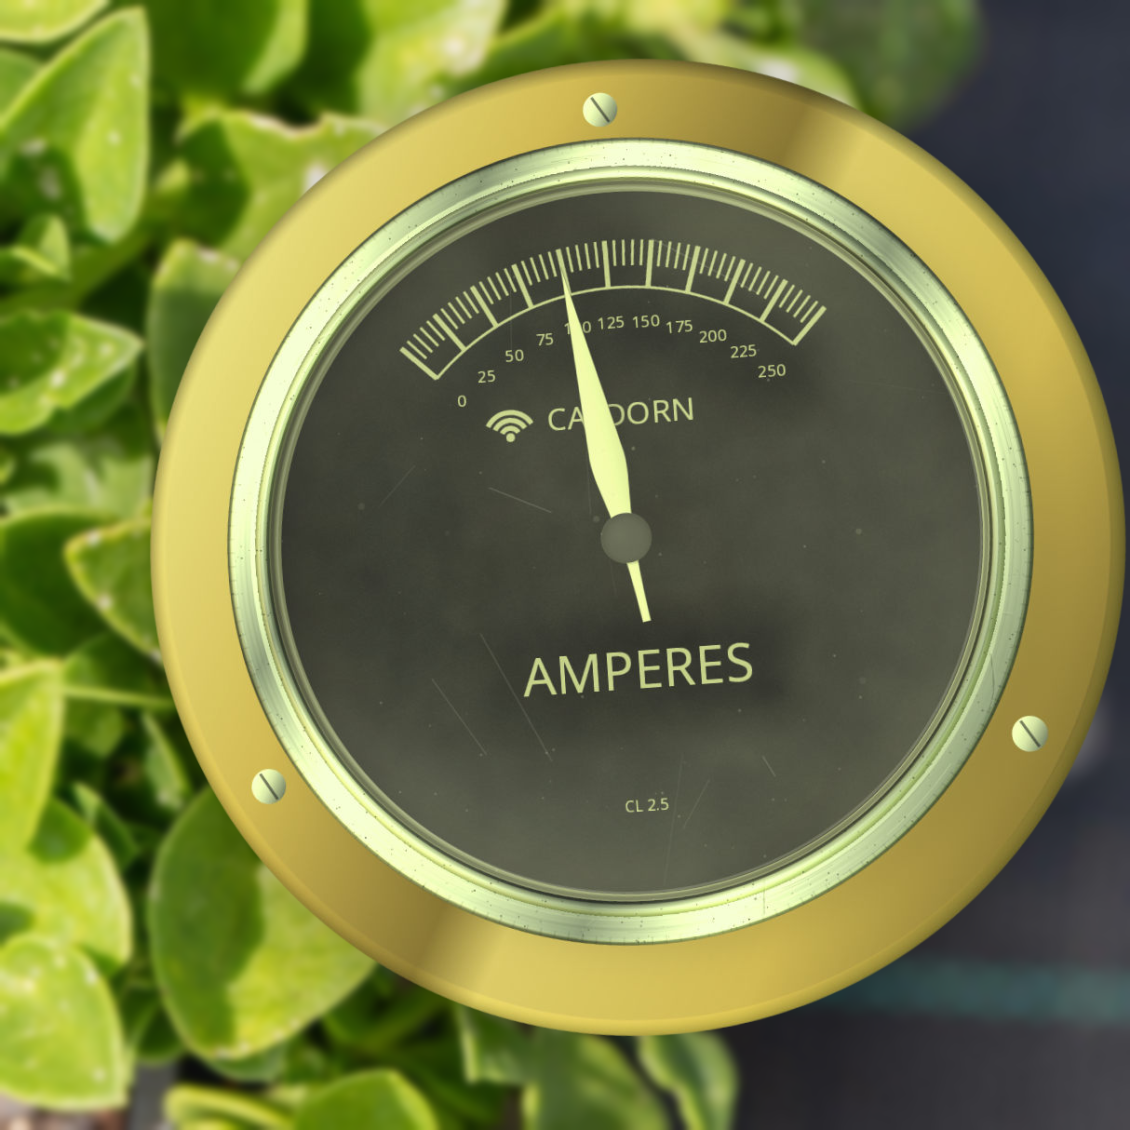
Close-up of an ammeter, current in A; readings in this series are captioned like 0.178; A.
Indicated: 100; A
